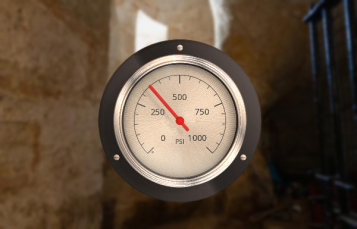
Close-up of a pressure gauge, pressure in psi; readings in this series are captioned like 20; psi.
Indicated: 350; psi
